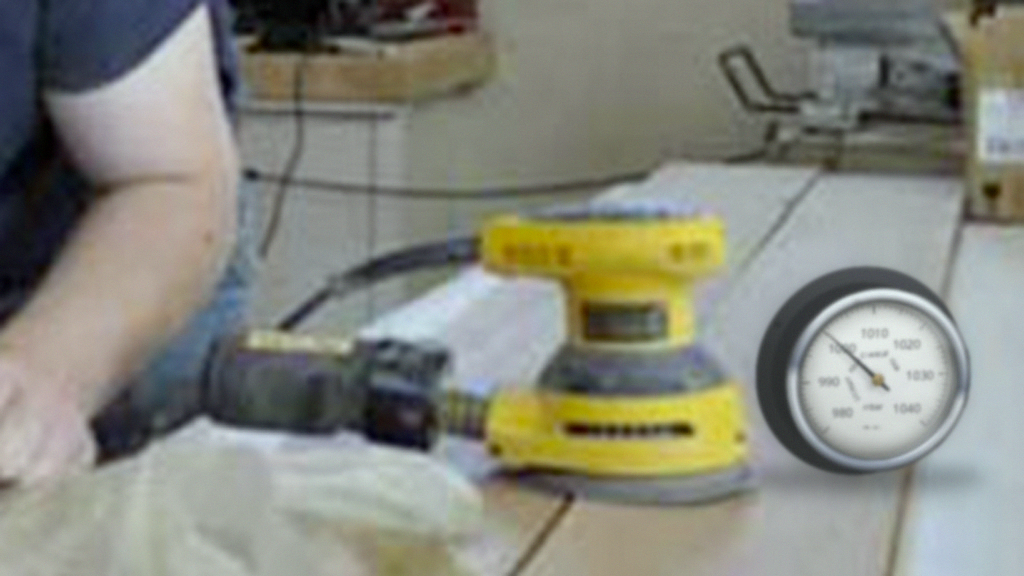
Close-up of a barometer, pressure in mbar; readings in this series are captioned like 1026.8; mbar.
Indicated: 1000; mbar
